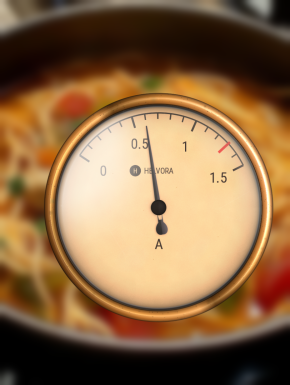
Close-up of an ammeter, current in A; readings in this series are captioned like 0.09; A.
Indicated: 0.6; A
